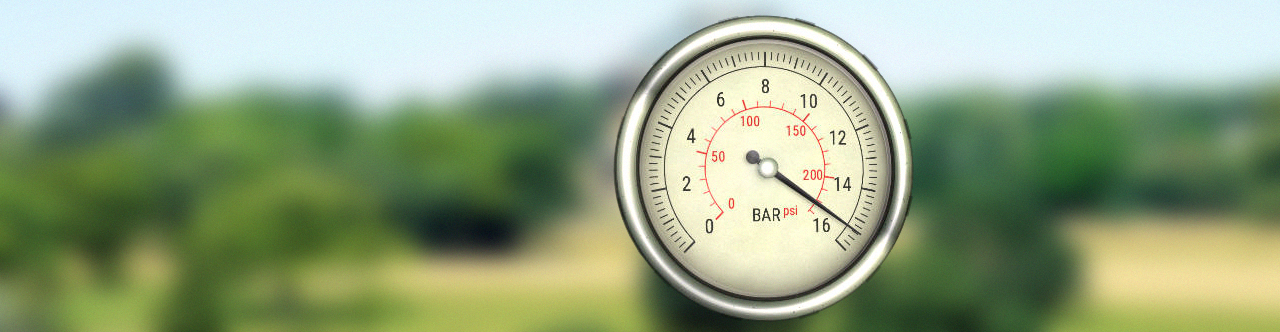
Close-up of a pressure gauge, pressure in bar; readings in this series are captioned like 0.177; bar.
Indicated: 15.4; bar
